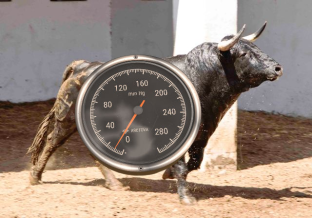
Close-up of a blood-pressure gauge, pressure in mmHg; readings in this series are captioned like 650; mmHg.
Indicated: 10; mmHg
